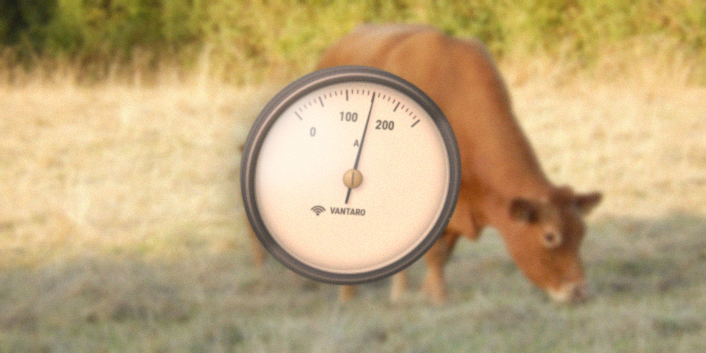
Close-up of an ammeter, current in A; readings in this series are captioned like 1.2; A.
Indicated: 150; A
